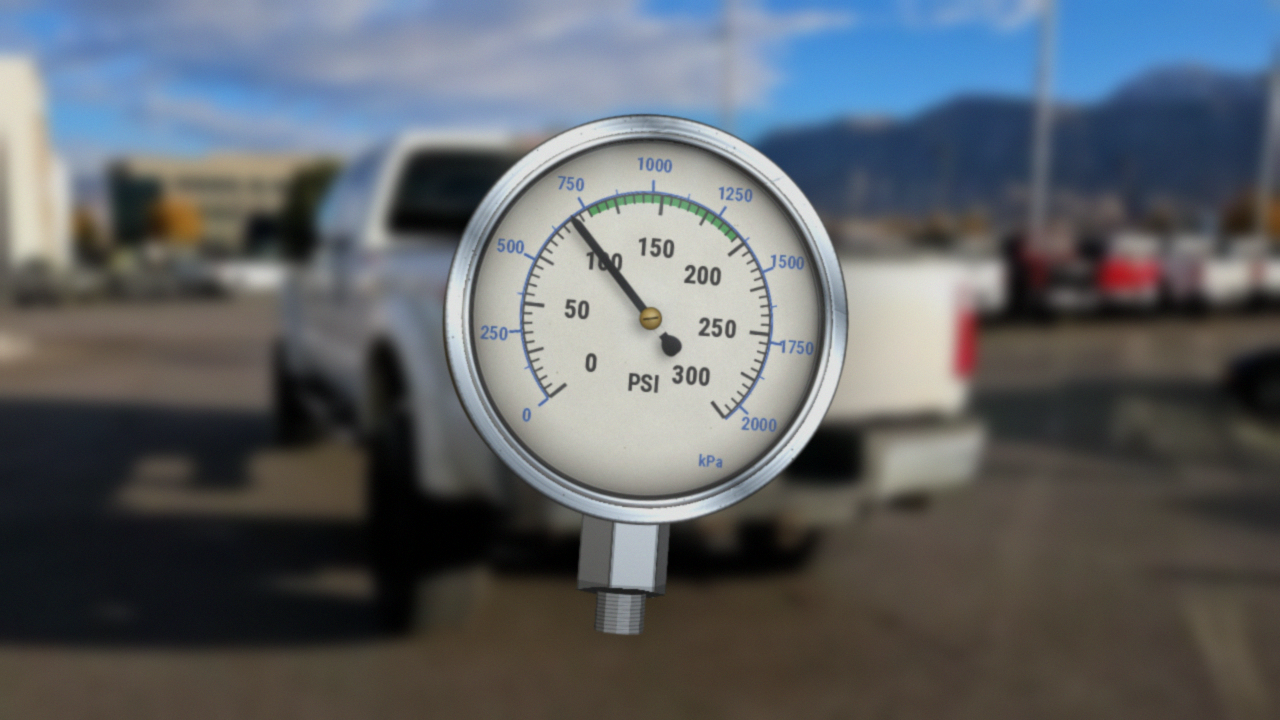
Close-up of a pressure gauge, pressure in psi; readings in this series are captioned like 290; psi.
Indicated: 100; psi
